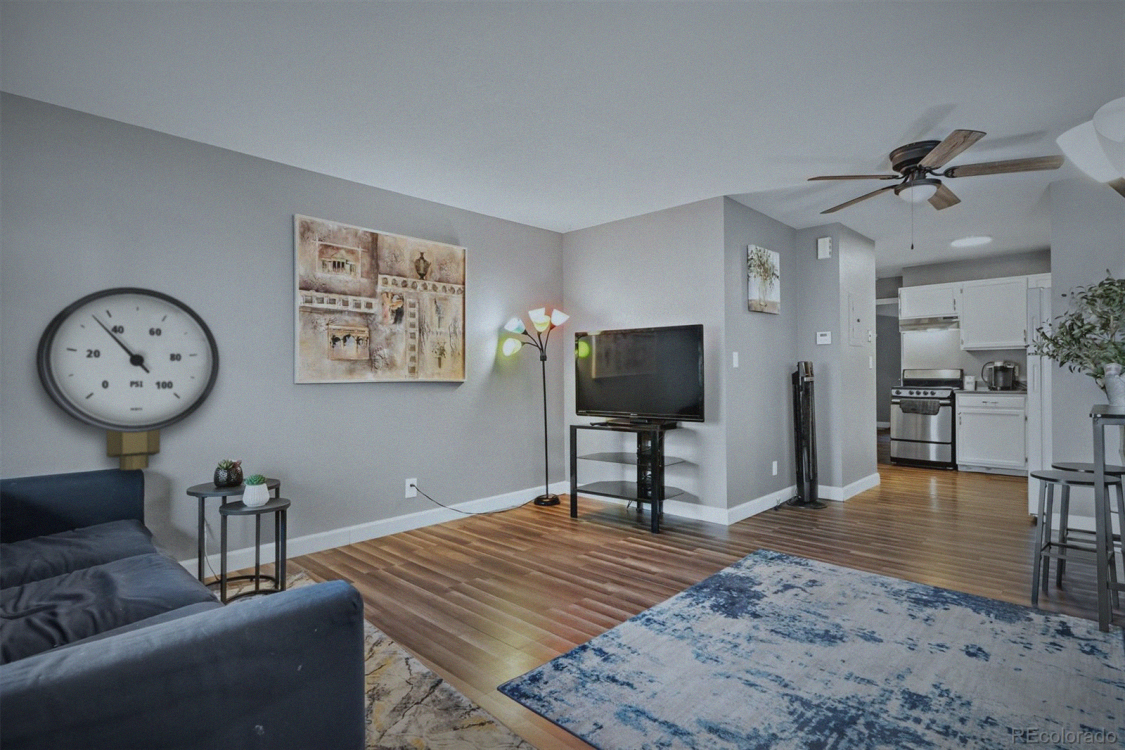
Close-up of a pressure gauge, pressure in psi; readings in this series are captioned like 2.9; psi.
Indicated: 35; psi
